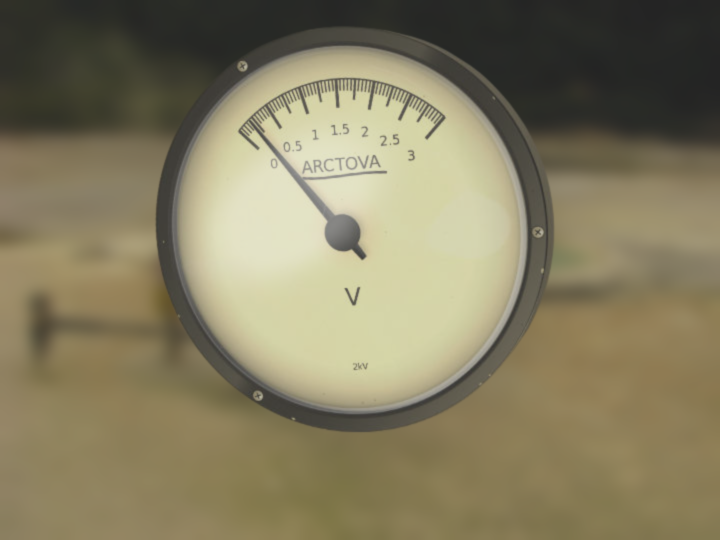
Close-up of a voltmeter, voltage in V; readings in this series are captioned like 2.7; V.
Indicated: 0.25; V
